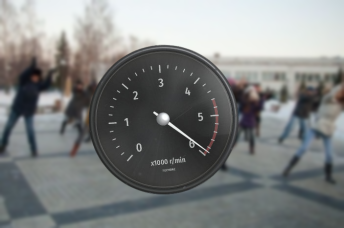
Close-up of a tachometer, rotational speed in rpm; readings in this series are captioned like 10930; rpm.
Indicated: 5900; rpm
